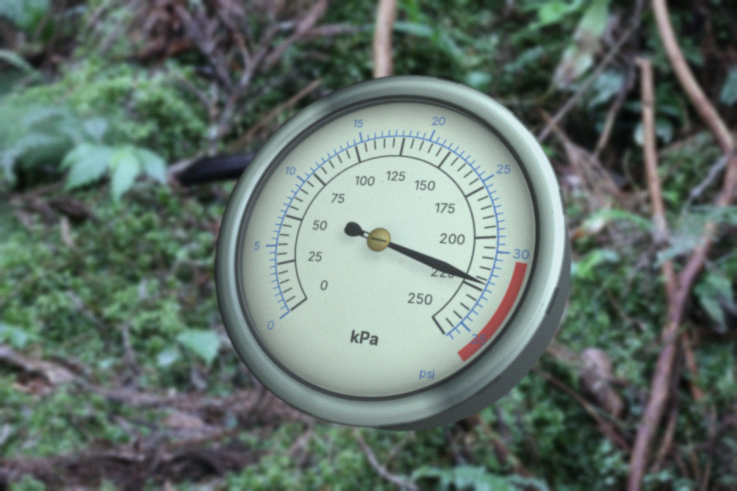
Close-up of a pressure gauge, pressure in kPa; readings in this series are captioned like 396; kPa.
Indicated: 222.5; kPa
